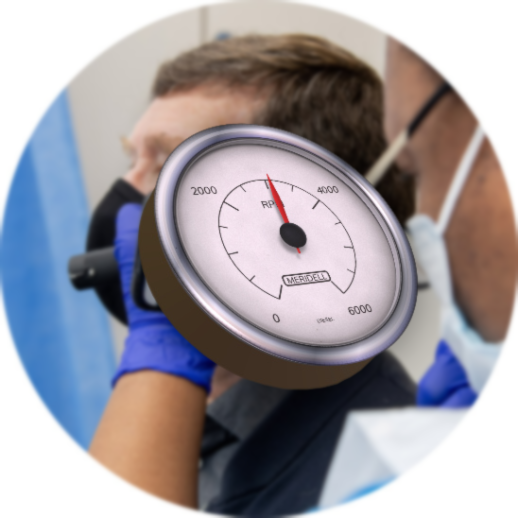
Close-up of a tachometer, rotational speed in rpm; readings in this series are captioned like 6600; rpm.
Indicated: 3000; rpm
